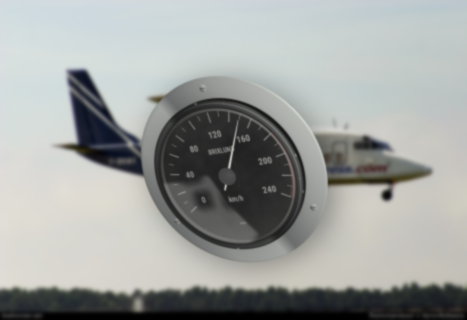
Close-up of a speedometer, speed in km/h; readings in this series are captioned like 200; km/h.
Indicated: 150; km/h
